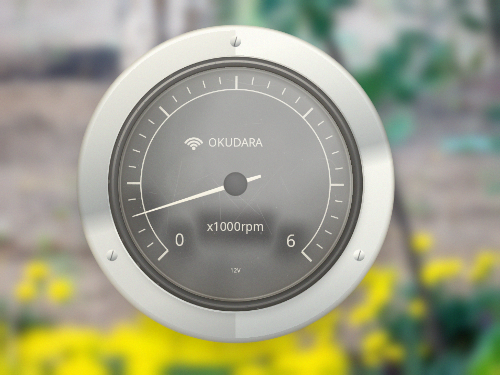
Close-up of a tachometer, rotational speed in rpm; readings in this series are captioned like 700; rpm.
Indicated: 600; rpm
